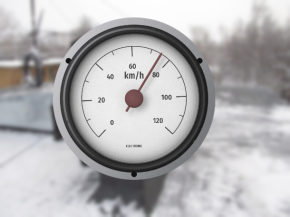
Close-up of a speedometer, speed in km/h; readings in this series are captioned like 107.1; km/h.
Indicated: 75; km/h
